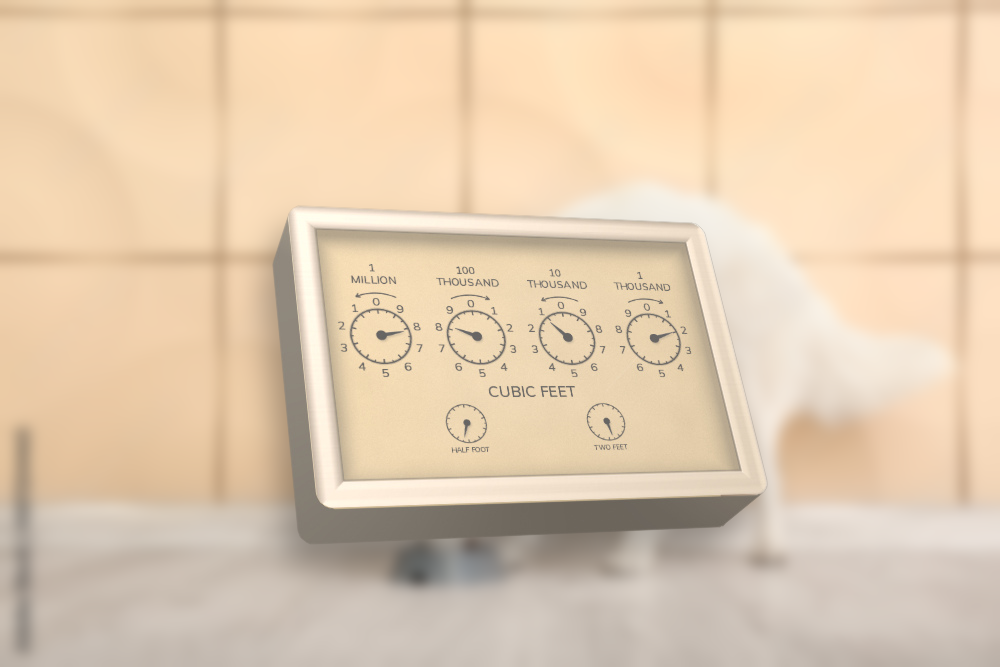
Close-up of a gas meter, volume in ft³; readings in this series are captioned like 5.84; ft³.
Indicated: 781200; ft³
